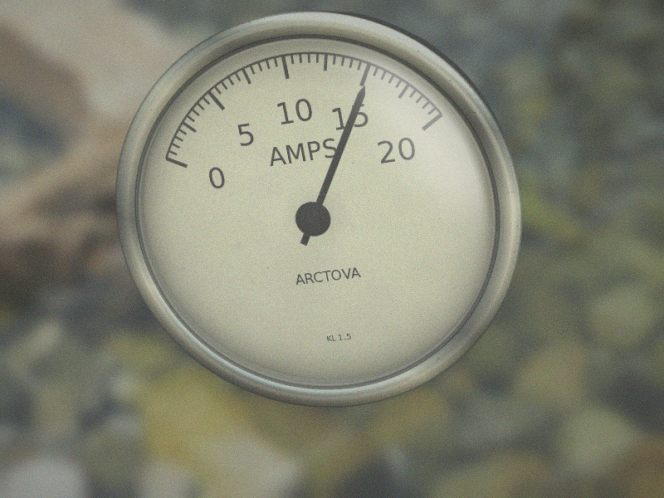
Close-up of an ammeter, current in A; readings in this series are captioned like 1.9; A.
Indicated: 15.25; A
